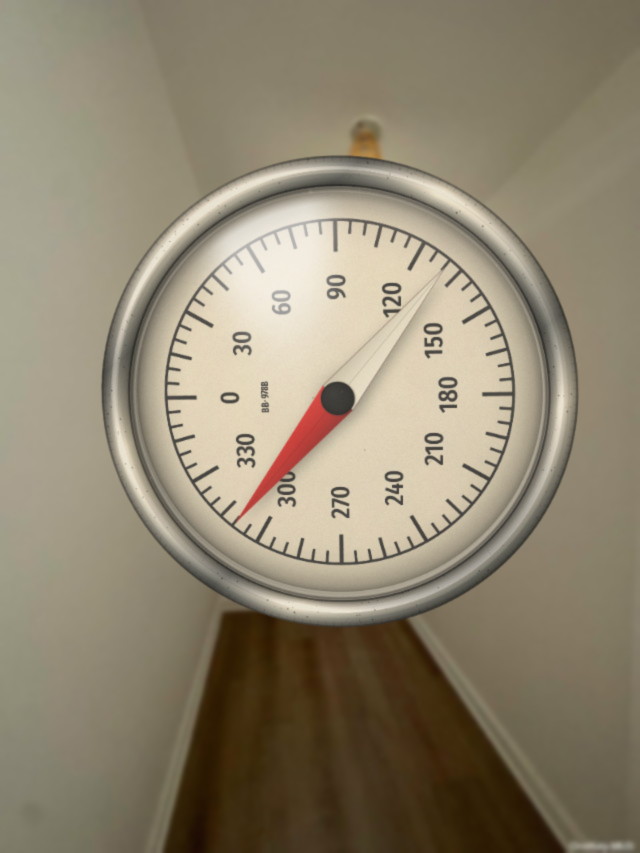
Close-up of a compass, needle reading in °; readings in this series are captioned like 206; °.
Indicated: 310; °
